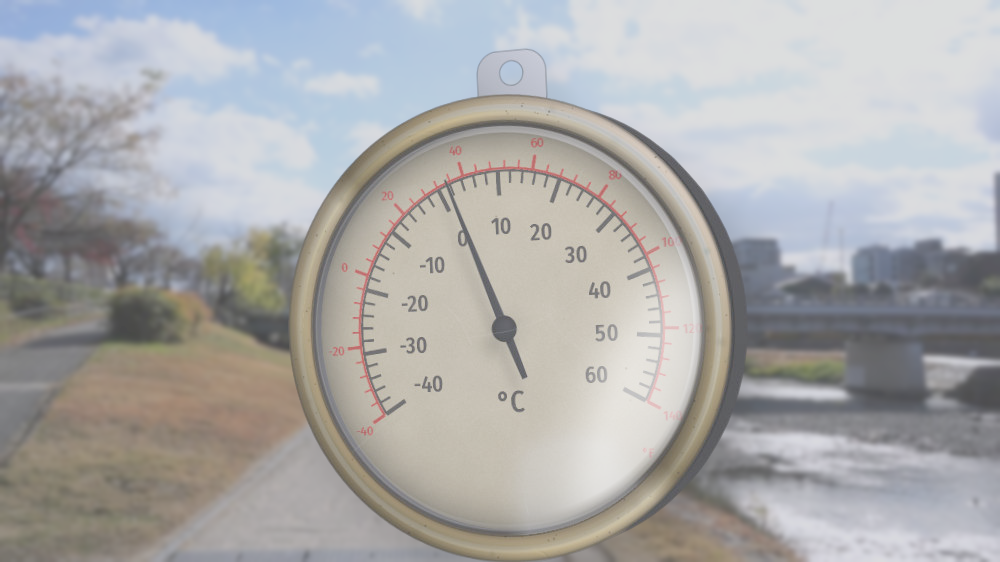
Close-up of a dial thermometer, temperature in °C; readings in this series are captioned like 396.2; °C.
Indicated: 2; °C
